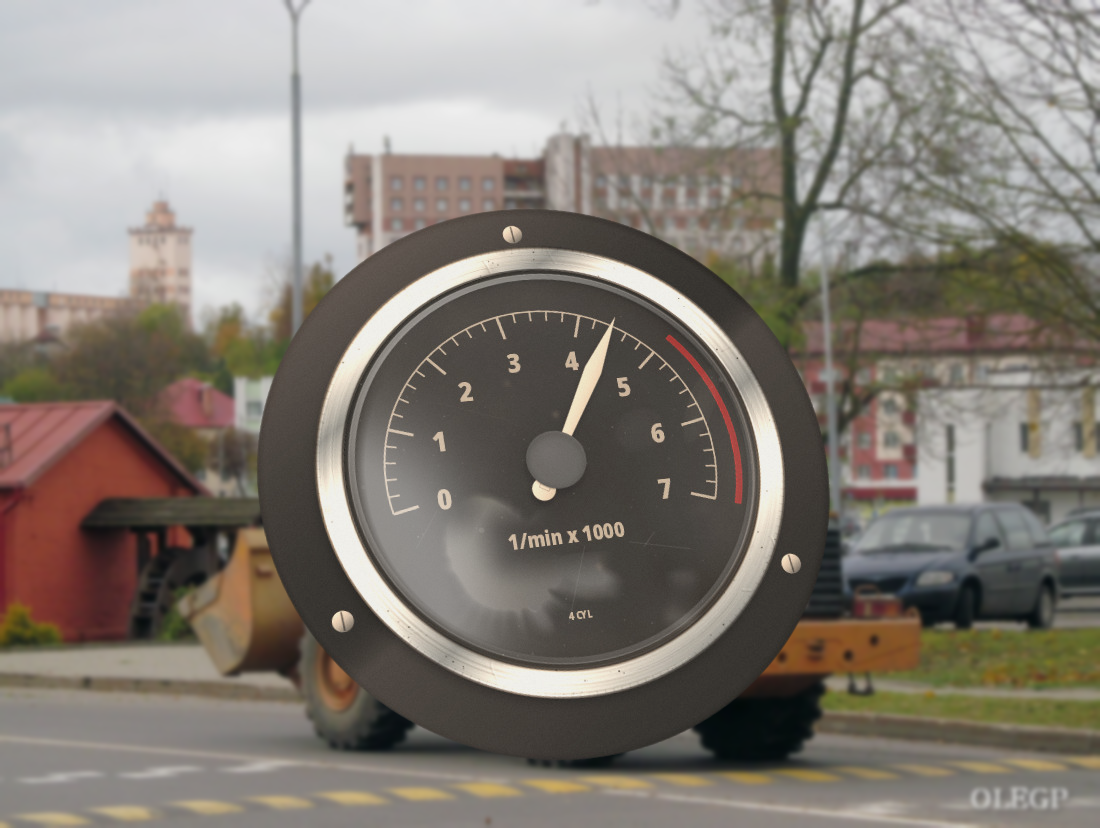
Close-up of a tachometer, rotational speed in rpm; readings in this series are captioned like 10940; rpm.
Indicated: 4400; rpm
